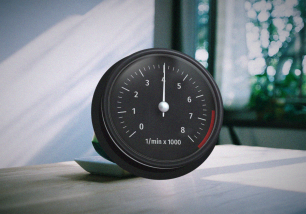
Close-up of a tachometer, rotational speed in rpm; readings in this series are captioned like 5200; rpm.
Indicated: 4000; rpm
